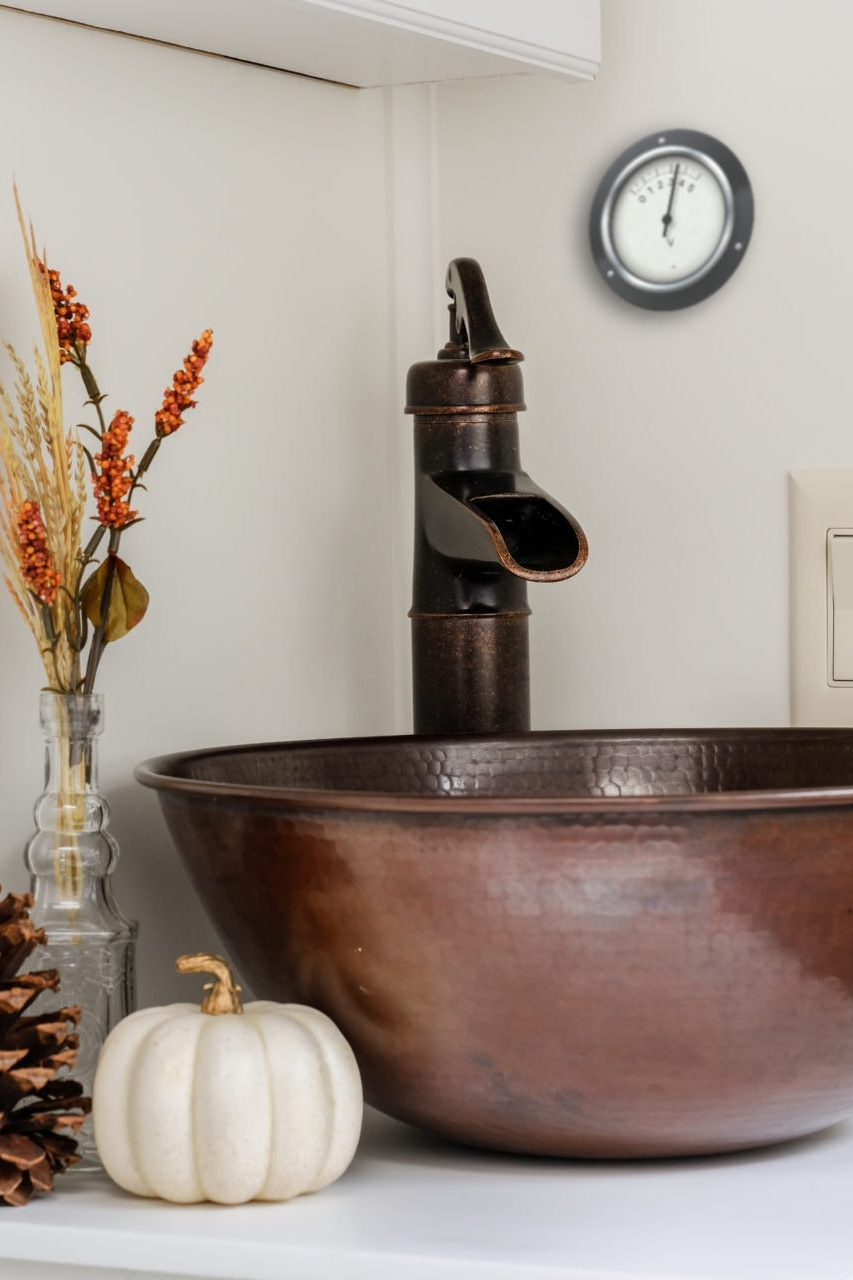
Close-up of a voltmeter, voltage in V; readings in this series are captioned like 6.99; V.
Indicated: 3.5; V
